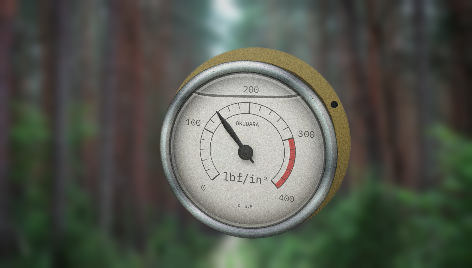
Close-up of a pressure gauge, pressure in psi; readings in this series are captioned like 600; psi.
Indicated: 140; psi
